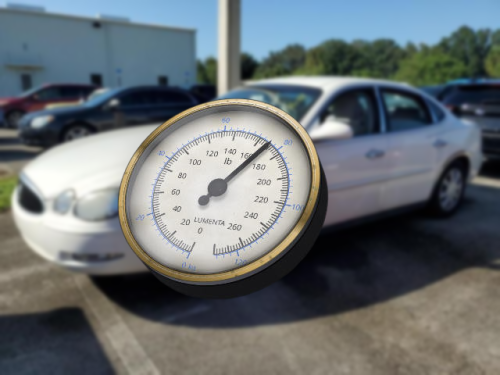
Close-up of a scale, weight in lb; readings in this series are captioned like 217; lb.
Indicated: 170; lb
